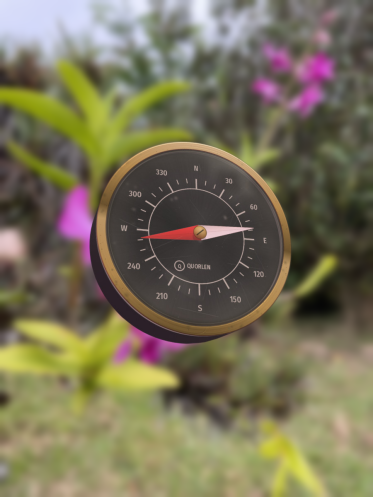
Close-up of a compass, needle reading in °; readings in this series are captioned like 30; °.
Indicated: 260; °
